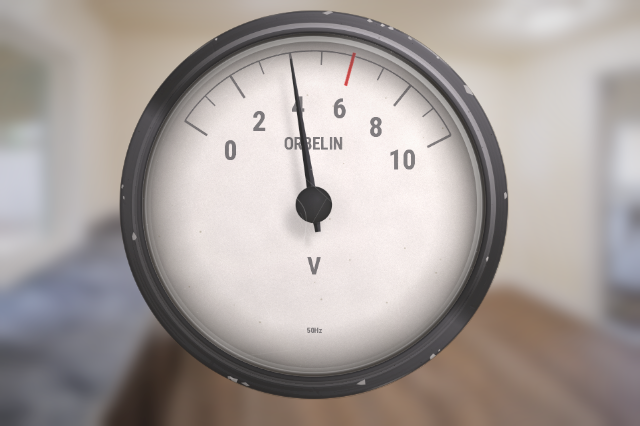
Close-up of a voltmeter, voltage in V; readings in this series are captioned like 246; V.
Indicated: 4; V
